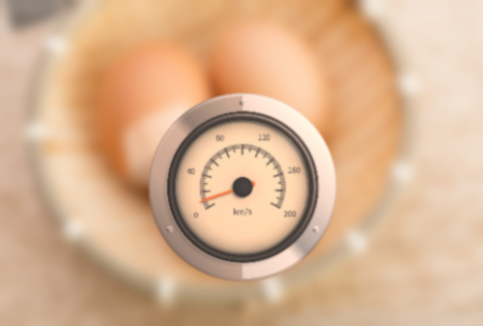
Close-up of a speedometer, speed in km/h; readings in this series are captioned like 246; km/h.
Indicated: 10; km/h
